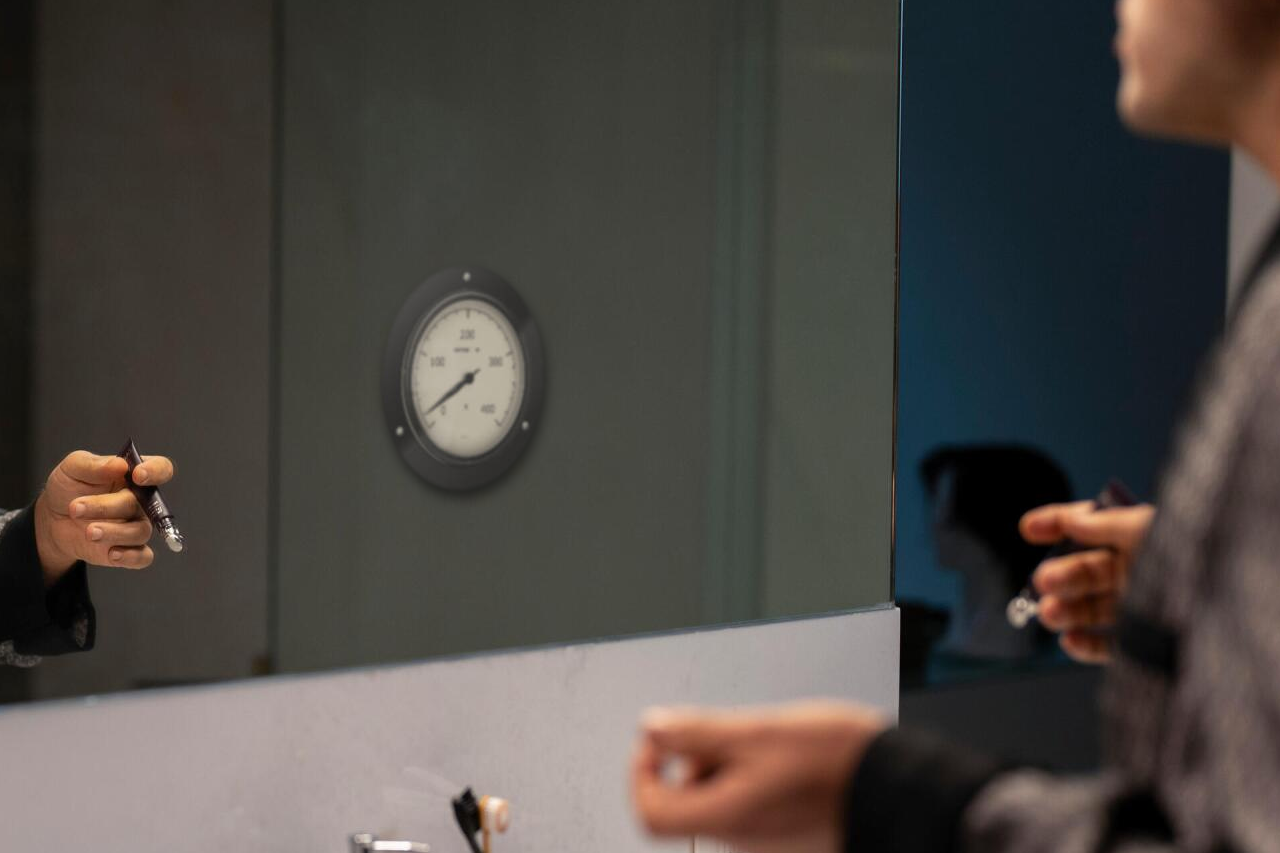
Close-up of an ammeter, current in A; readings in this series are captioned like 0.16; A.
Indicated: 20; A
